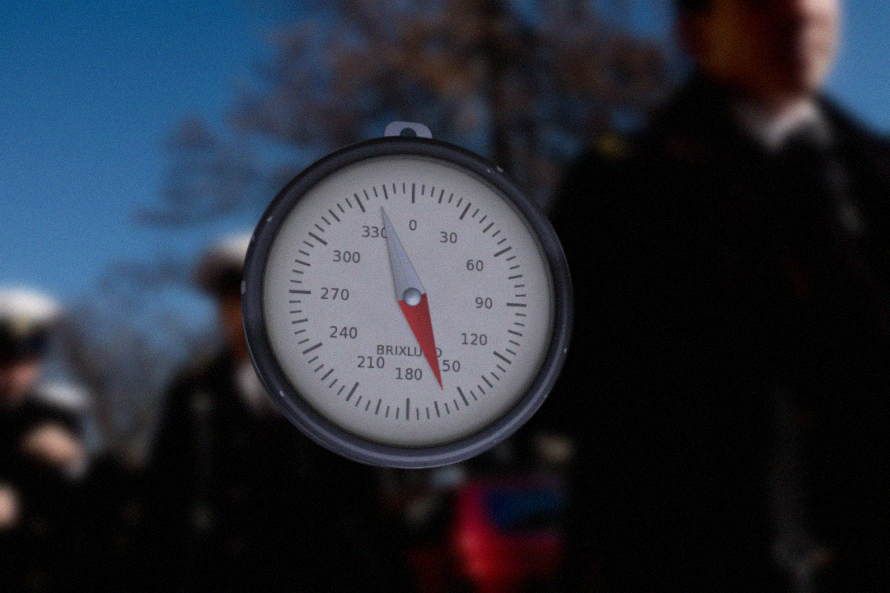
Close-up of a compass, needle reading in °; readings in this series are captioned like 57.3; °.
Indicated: 160; °
